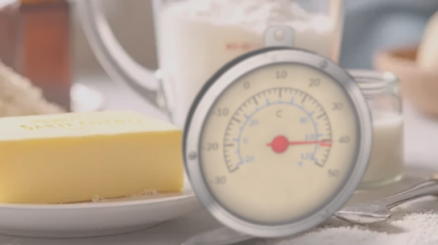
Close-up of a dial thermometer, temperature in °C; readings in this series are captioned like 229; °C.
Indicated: 40; °C
